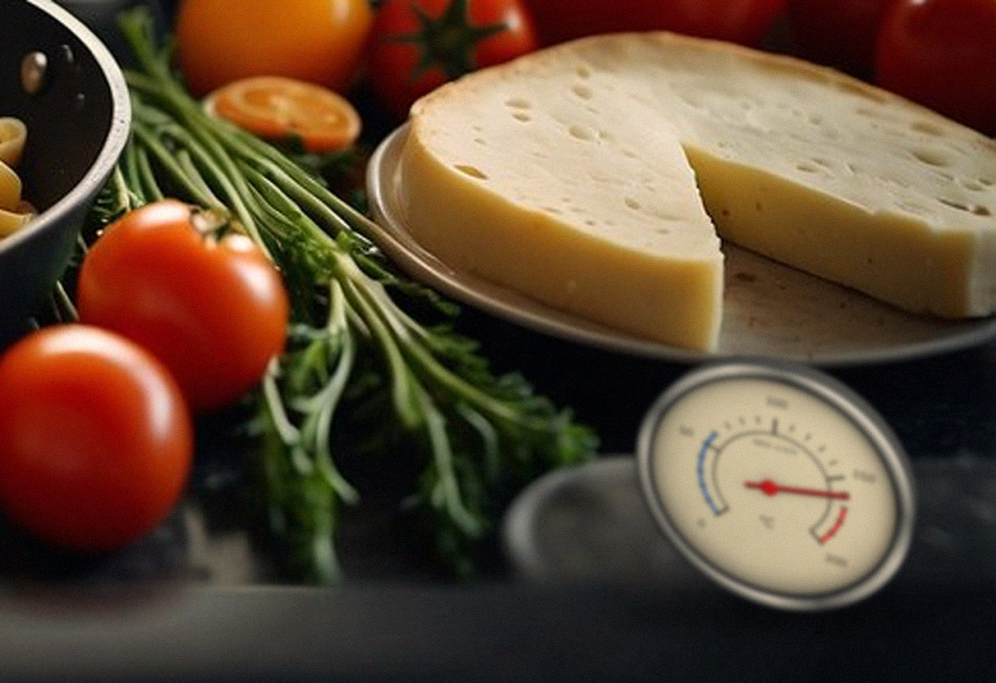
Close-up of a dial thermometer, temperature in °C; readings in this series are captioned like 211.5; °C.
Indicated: 160; °C
